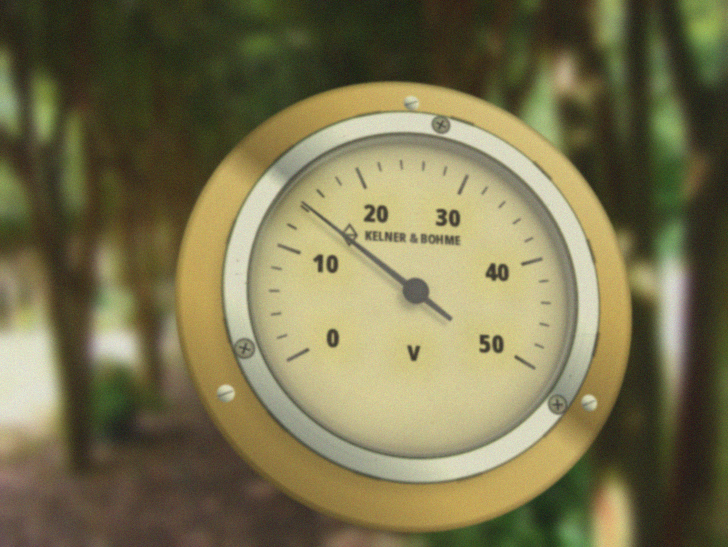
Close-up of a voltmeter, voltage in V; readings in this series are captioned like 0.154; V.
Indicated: 14; V
